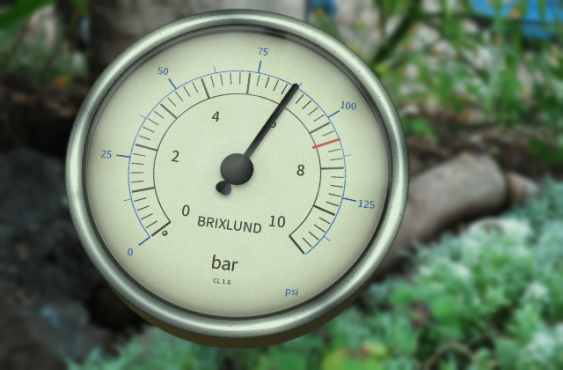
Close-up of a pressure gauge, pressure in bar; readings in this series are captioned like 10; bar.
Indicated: 6; bar
